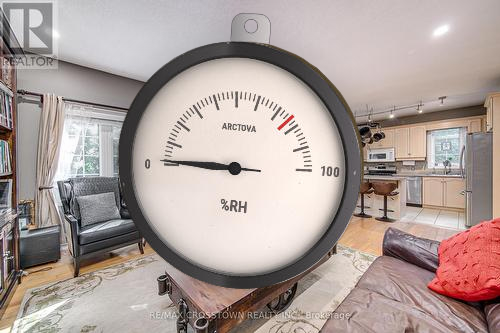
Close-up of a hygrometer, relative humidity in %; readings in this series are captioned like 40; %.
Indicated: 2; %
